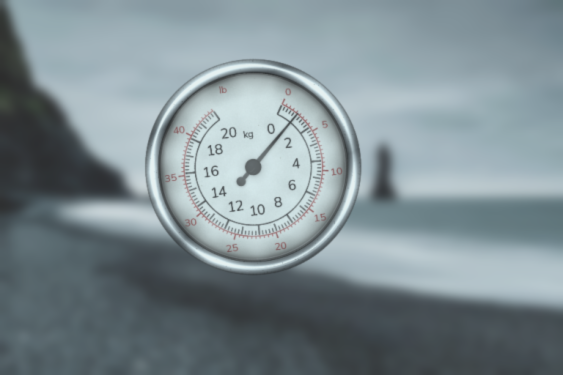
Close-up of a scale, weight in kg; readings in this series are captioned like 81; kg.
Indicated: 1; kg
